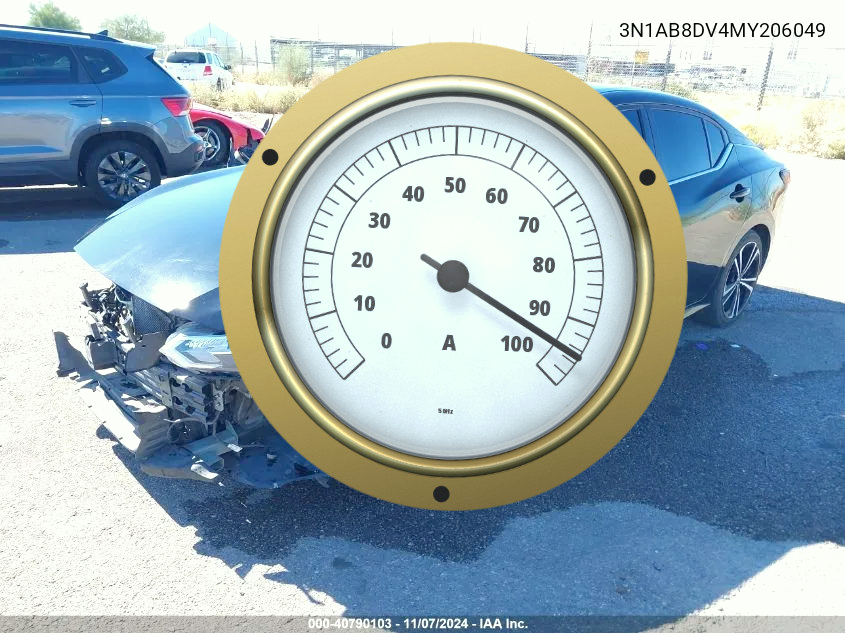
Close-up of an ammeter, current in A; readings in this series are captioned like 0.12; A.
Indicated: 95; A
